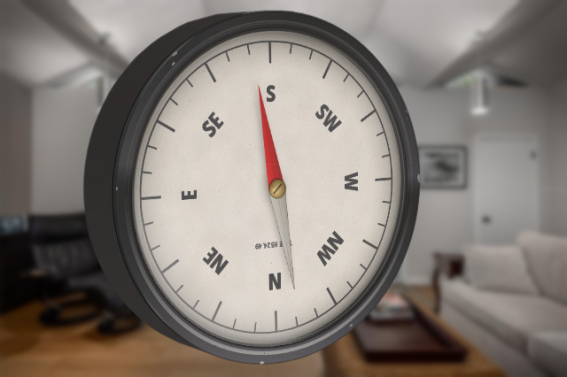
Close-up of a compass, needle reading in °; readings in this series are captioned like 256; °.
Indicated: 170; °
